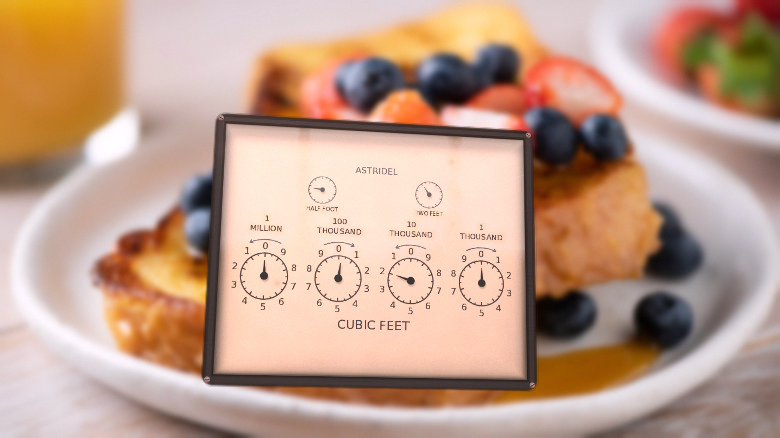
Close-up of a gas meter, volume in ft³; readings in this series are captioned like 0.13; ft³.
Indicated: 2000; ft³
